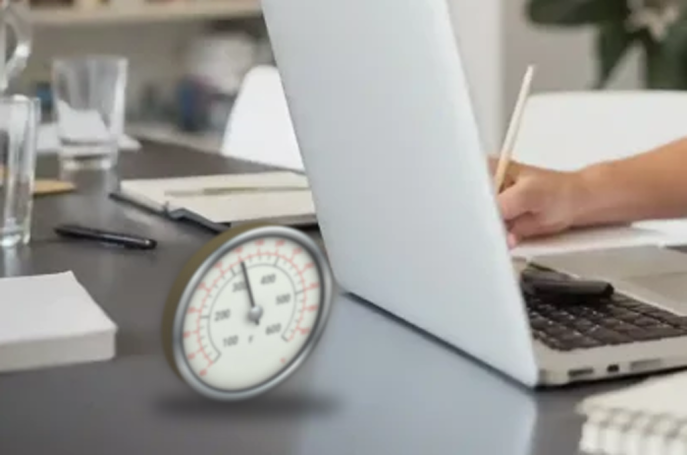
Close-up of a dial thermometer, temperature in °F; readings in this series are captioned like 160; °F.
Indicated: 320; °F
